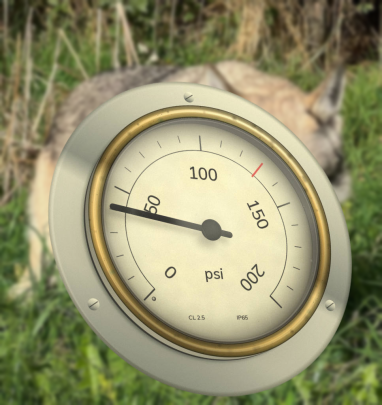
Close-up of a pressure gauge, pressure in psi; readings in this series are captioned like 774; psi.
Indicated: 40; psi
